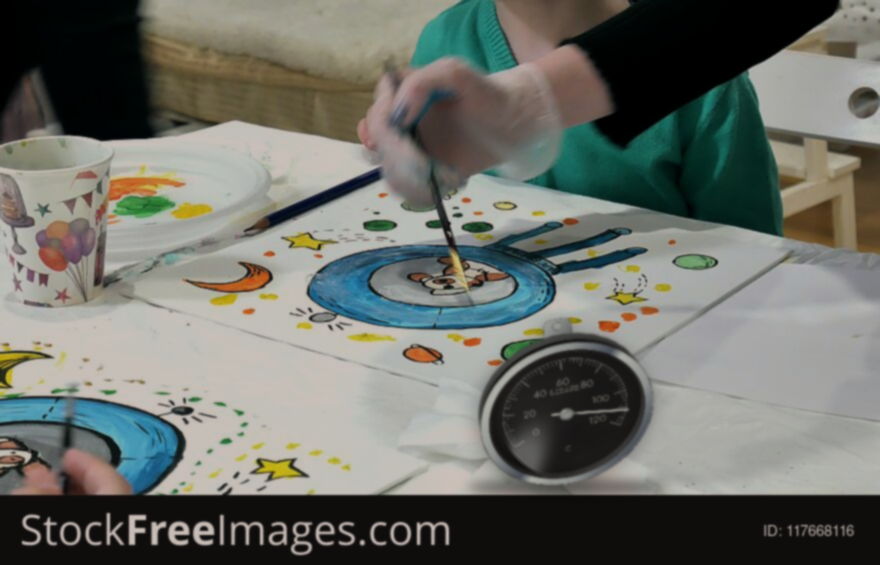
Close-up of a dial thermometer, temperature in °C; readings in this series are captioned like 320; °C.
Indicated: 110; °C
